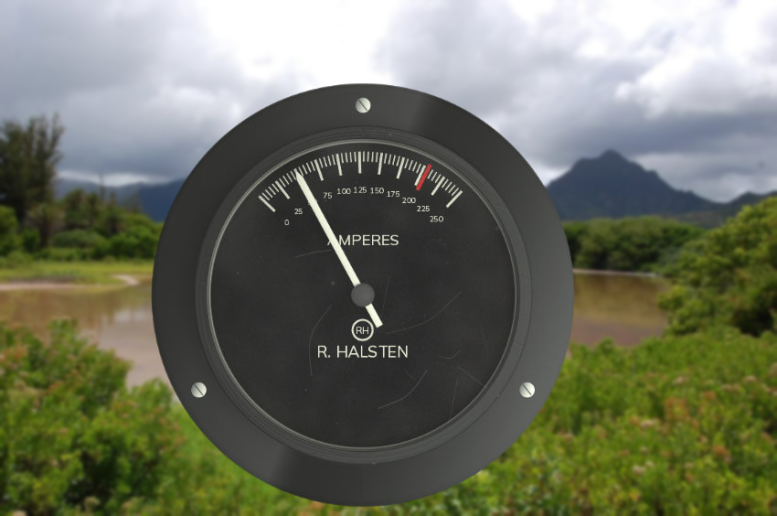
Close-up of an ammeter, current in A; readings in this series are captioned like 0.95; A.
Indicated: 50; A
